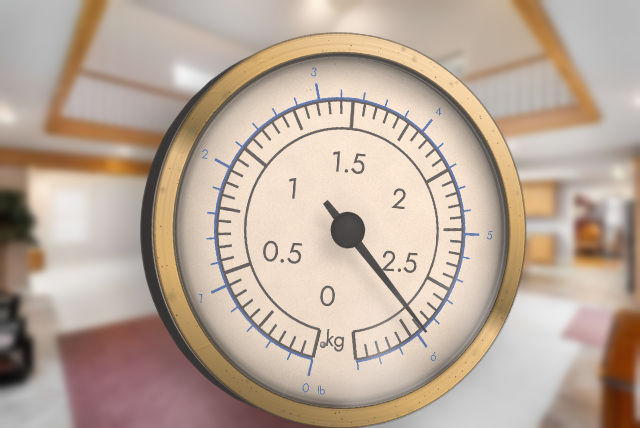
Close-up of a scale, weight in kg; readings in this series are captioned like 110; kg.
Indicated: 2.7; kg
